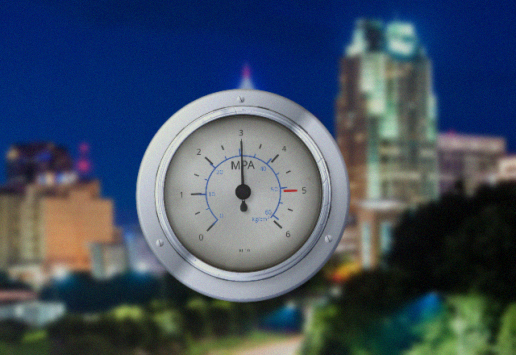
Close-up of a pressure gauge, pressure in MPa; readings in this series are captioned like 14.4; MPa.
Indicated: 3; MPa
